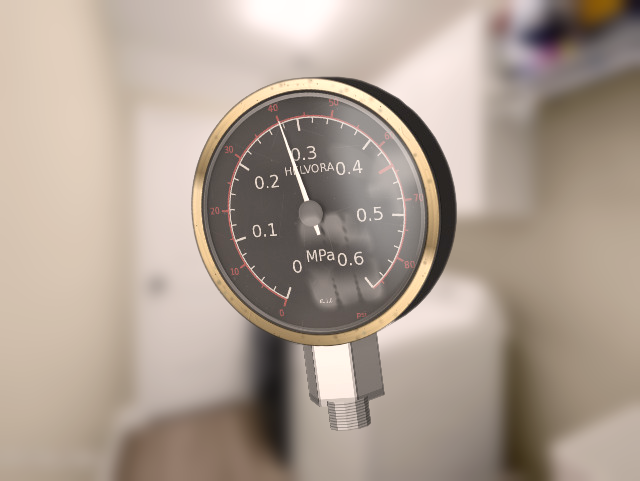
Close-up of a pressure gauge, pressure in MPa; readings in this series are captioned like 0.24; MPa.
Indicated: 0.28; MPa
